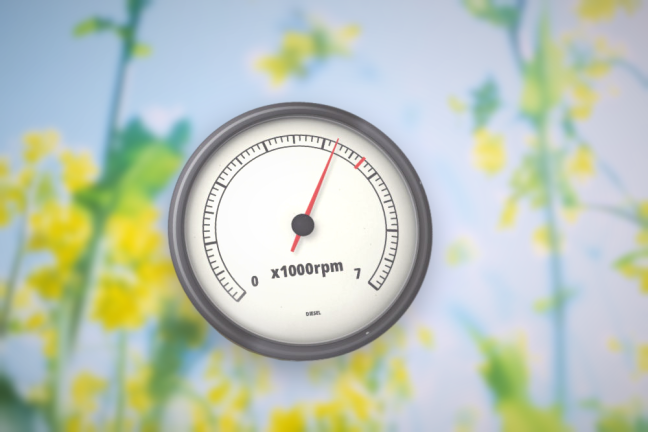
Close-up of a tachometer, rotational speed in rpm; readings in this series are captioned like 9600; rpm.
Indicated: 4200; rpm
